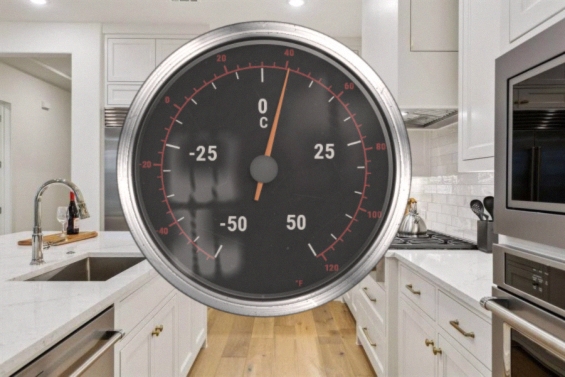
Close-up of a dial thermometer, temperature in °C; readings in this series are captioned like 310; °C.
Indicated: 5; °C
